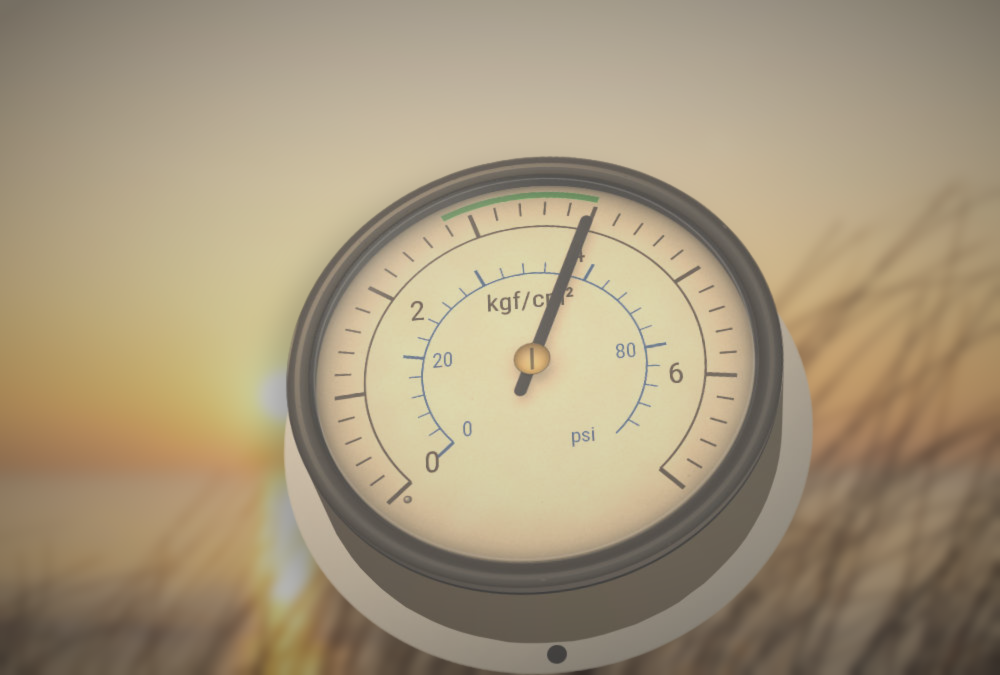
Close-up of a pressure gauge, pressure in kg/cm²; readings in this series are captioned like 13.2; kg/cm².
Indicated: 4; kg/cm²
